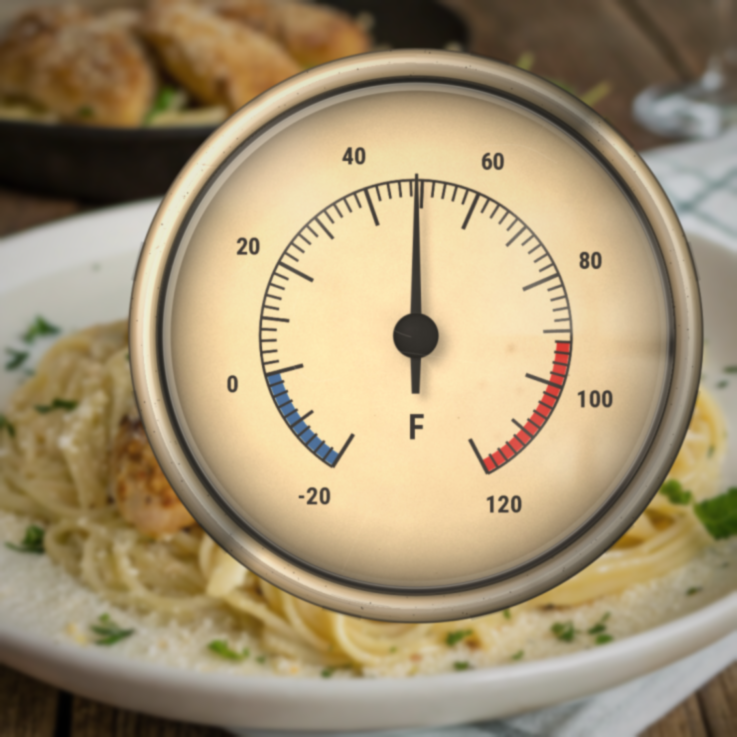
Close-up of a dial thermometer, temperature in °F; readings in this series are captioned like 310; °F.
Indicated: 49; °F
